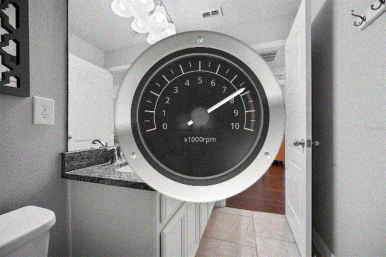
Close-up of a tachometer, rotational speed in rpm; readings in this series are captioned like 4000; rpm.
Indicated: 7750; rpm
